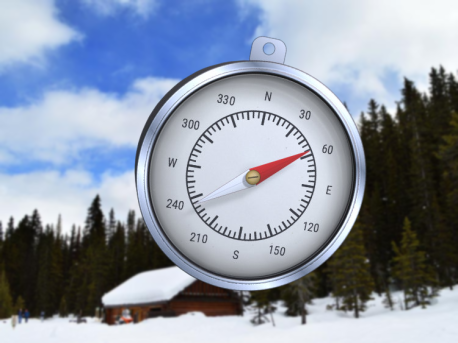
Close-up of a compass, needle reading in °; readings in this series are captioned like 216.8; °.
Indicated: 55; °
